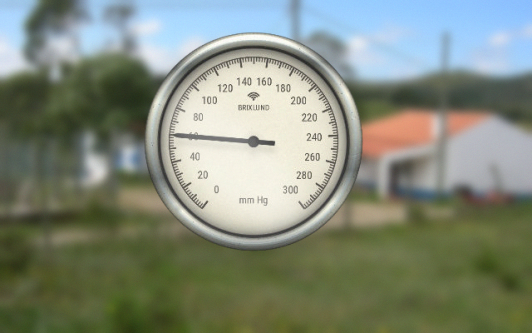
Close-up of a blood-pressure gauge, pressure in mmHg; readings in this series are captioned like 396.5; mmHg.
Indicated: 60; mmHg
